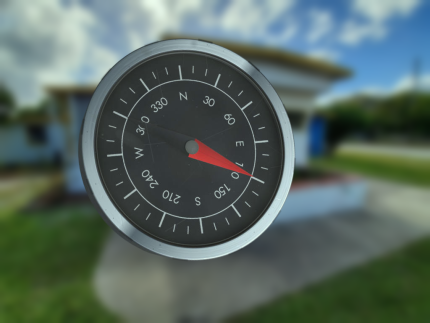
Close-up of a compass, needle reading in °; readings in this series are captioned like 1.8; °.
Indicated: 120; °
